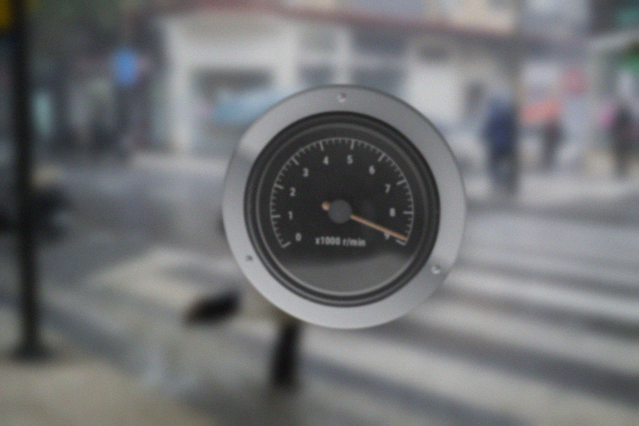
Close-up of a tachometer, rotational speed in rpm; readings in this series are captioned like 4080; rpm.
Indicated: 8800; rpm
